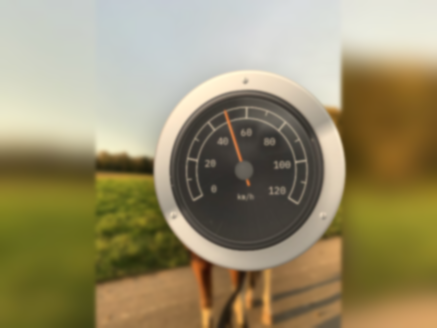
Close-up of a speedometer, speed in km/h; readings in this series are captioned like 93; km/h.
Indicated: 50; km/h
